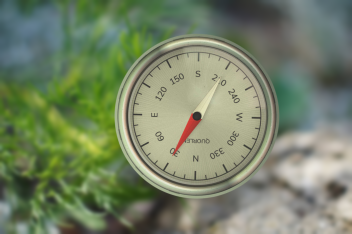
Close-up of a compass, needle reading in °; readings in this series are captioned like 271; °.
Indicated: 30; °
